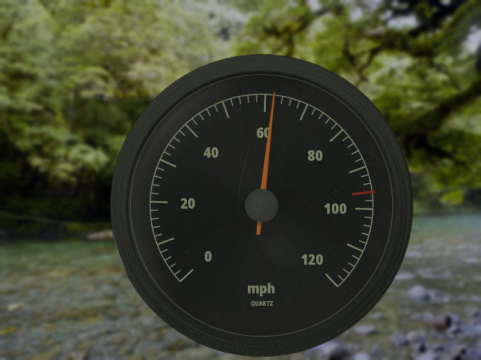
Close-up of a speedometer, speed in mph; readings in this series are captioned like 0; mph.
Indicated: 62; mph
